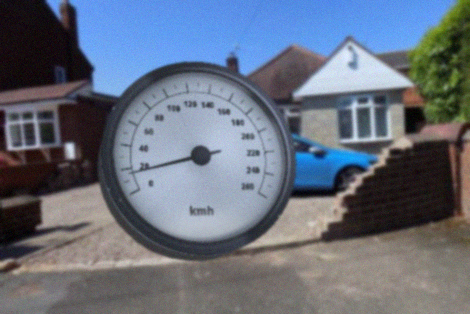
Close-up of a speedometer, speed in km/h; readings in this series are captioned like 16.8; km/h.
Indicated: 15; km/h
